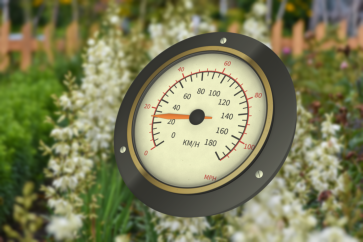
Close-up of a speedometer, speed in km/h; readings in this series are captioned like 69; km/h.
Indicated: 25; km/h
